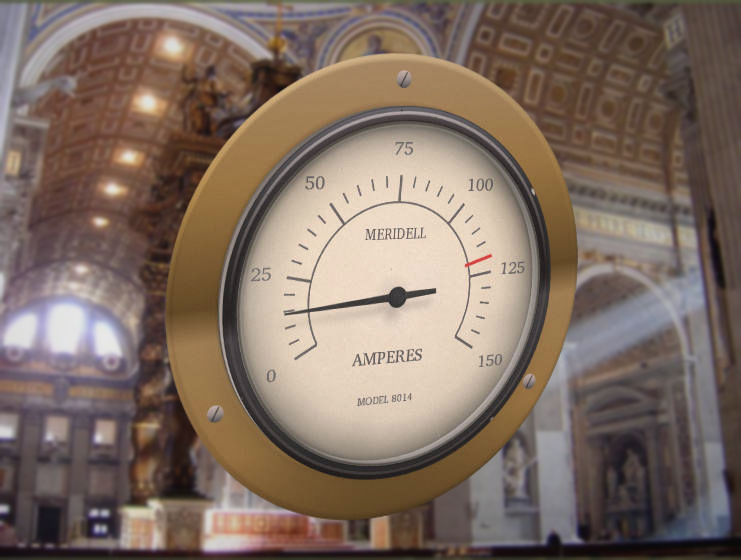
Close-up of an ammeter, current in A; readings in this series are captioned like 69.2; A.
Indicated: 15; A
